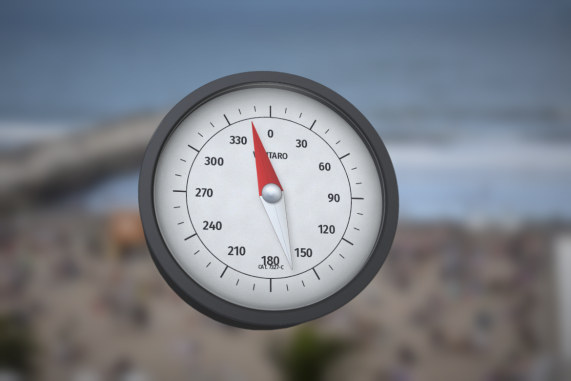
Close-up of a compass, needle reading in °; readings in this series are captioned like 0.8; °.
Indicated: 345; °
